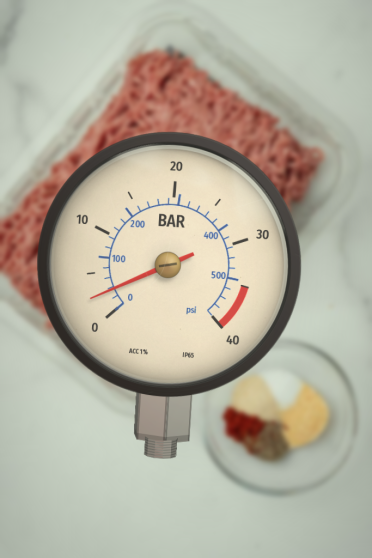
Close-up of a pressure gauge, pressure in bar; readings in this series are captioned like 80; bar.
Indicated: 2.5; bar
